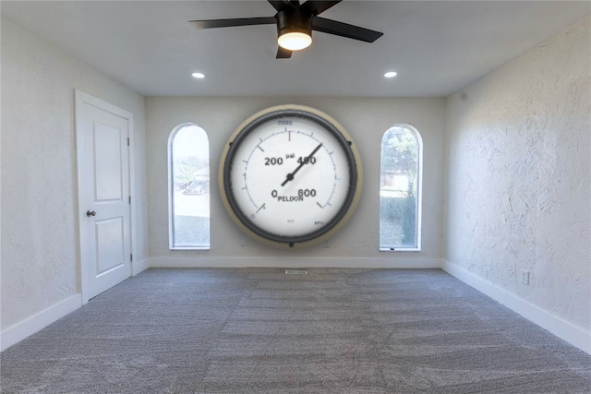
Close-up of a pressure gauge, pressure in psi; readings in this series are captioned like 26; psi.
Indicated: 400; psi
